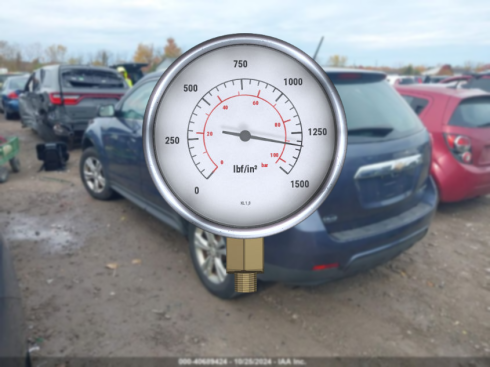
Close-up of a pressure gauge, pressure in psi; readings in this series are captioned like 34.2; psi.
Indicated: 1325; psi
